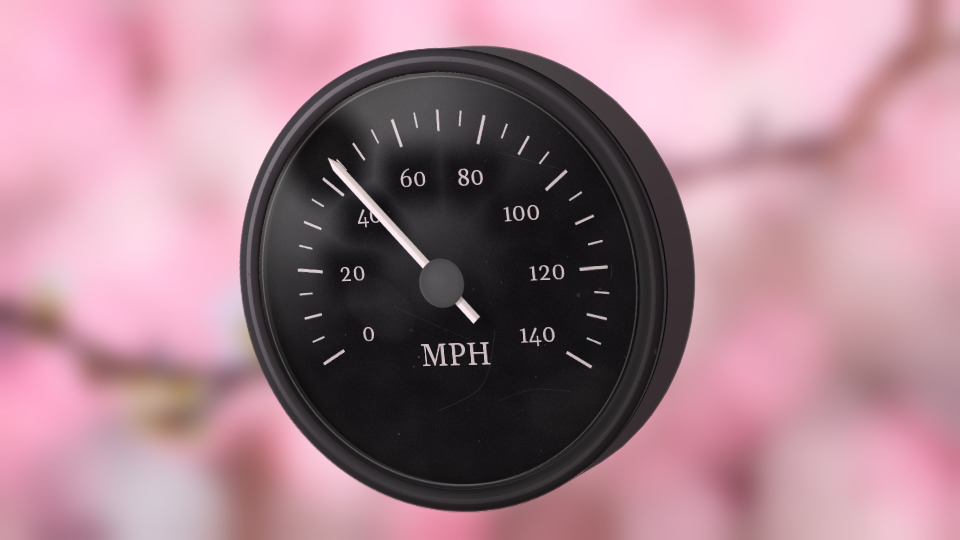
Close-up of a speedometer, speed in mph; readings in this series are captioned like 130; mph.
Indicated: 45; mph
